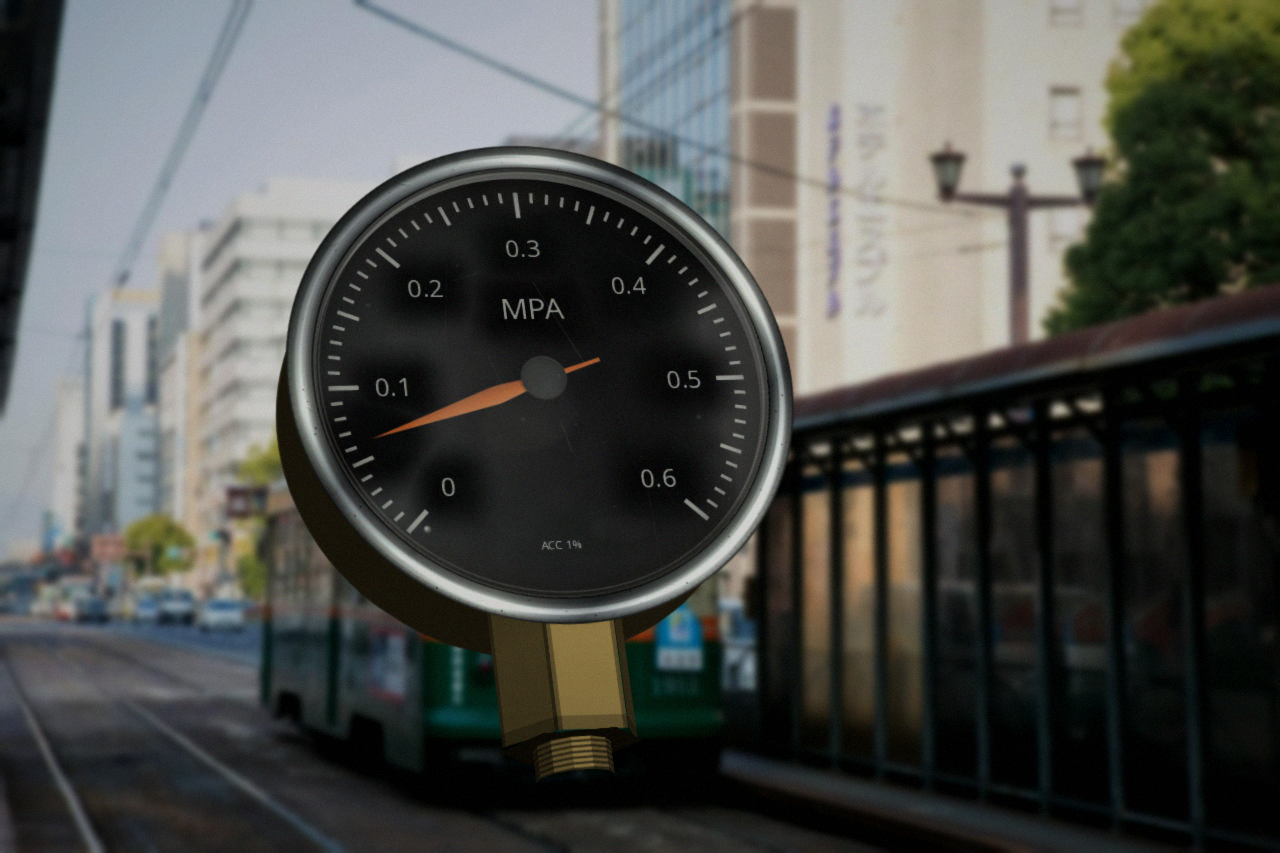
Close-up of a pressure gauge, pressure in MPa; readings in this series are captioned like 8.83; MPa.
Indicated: 0.06; MPa
